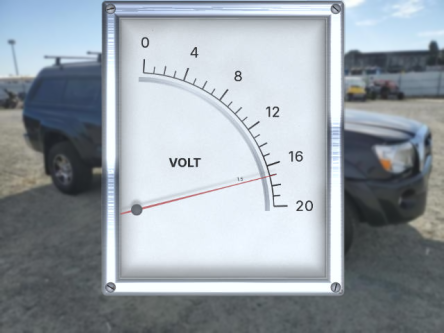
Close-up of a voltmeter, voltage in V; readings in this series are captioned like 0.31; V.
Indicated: 17; V
